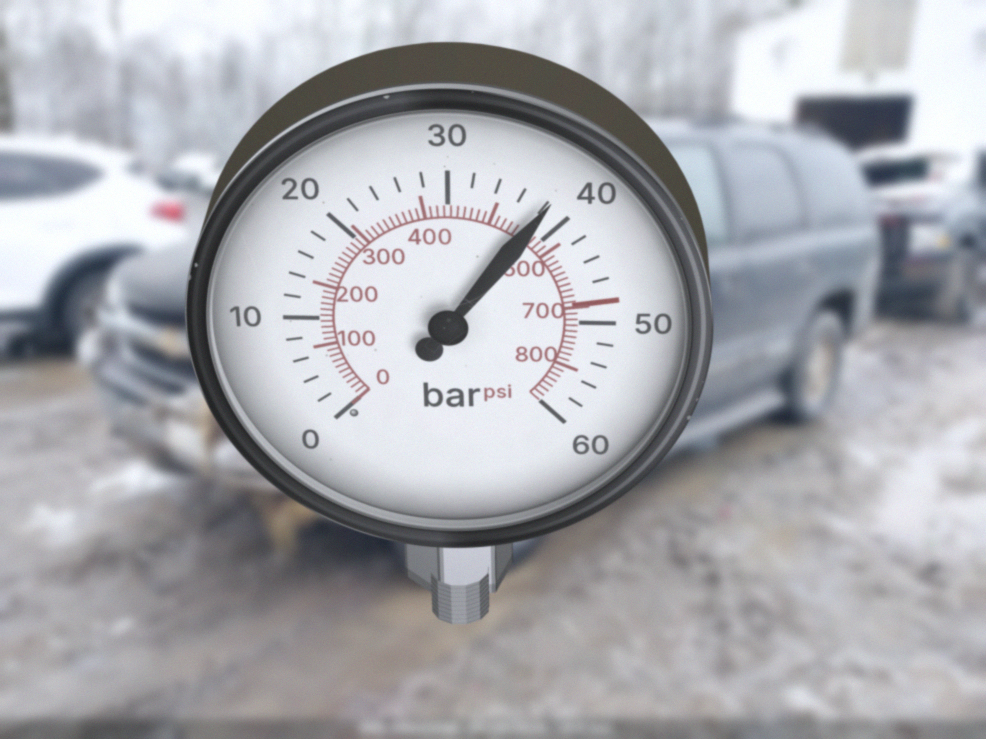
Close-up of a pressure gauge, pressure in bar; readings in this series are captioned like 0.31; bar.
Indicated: 38; bar
